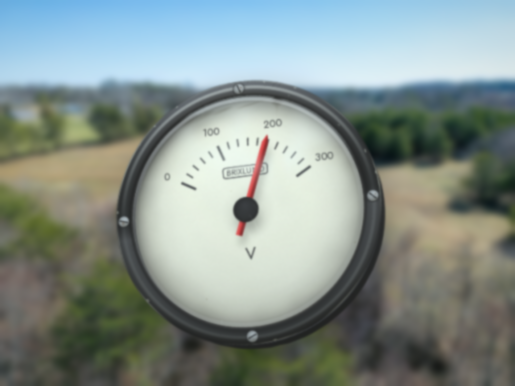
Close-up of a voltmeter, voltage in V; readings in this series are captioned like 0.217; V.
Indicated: 200; V
